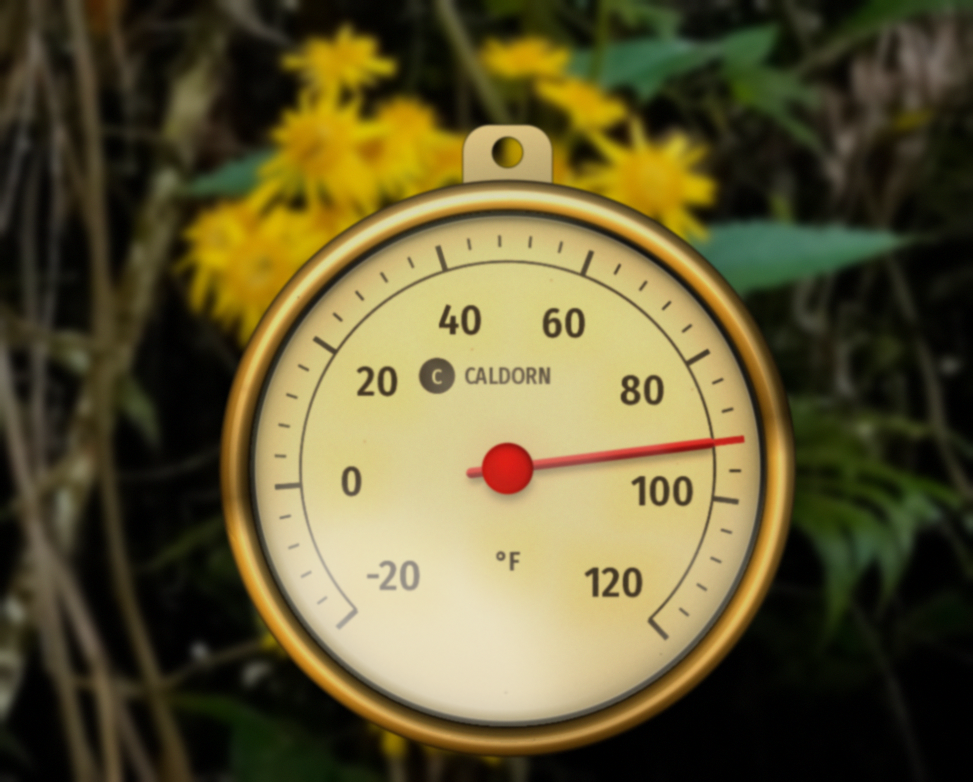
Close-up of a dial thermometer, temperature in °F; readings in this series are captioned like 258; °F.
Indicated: 92; °F
